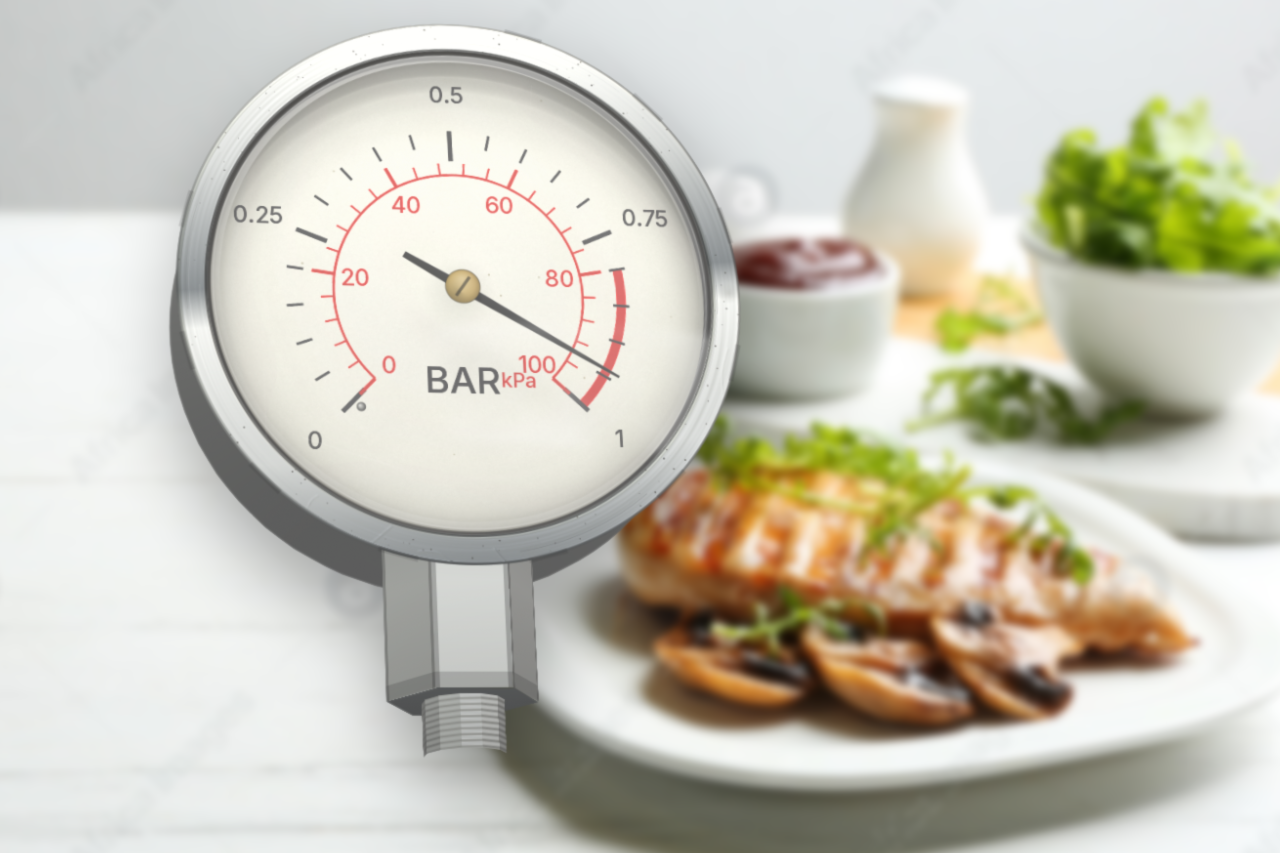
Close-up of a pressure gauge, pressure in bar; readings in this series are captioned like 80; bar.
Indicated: 0.95; bar
